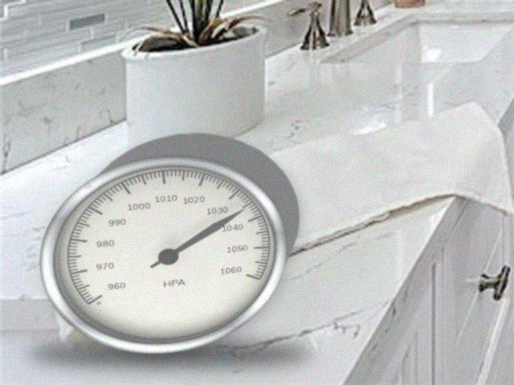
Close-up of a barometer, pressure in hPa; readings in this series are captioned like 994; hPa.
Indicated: 1035; hPa
